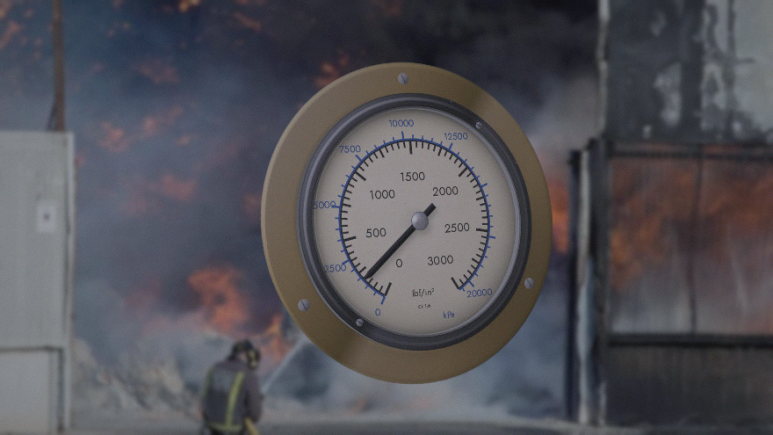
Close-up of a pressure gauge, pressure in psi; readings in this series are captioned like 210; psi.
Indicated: 200; psi
